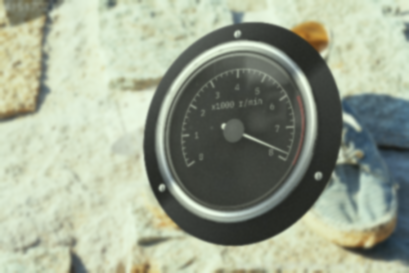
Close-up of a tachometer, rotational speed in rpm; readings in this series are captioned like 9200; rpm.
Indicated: 7800; rpm
